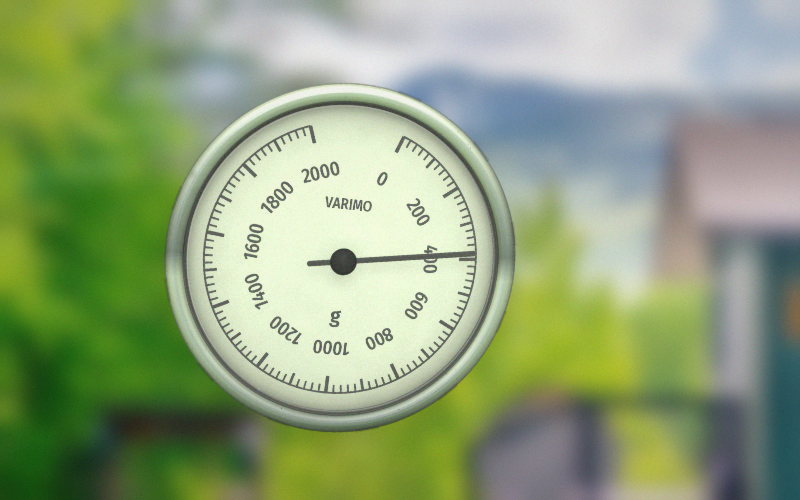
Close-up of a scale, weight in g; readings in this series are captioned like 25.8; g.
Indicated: 380; g
